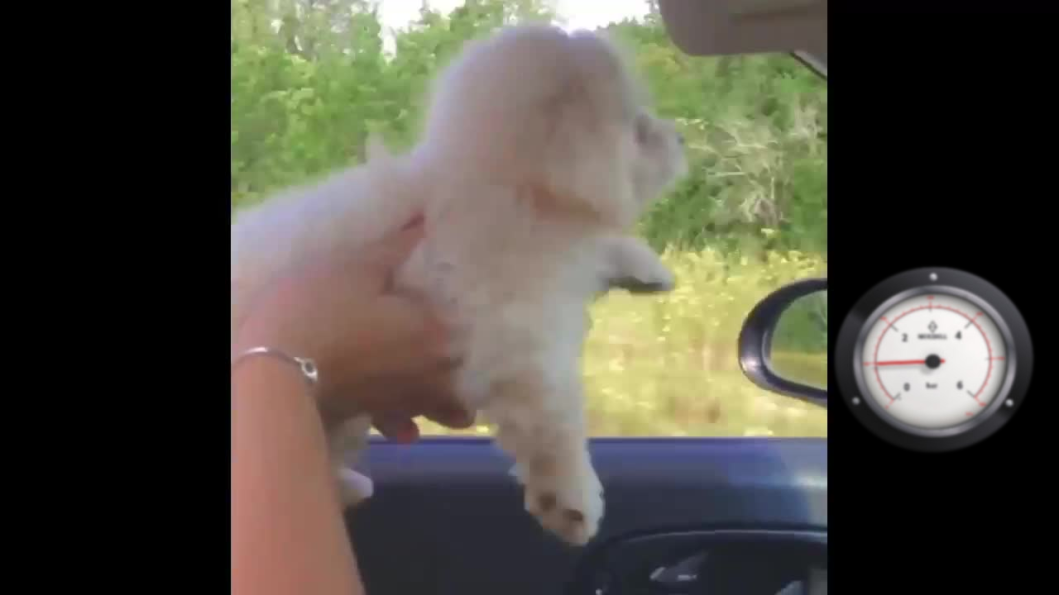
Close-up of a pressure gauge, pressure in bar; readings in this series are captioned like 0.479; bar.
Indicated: 1; bar
